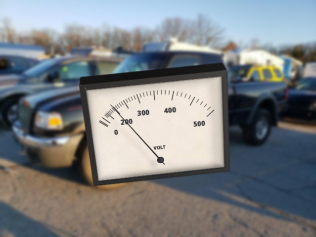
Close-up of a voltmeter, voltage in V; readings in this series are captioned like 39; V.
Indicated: 200; V
